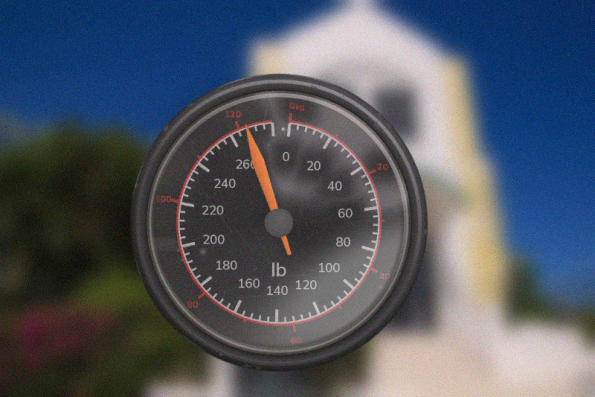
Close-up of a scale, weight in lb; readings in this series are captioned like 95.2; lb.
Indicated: 268; lb
